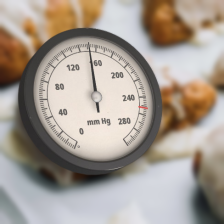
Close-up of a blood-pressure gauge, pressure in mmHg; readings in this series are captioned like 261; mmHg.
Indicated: 150; mmHg
